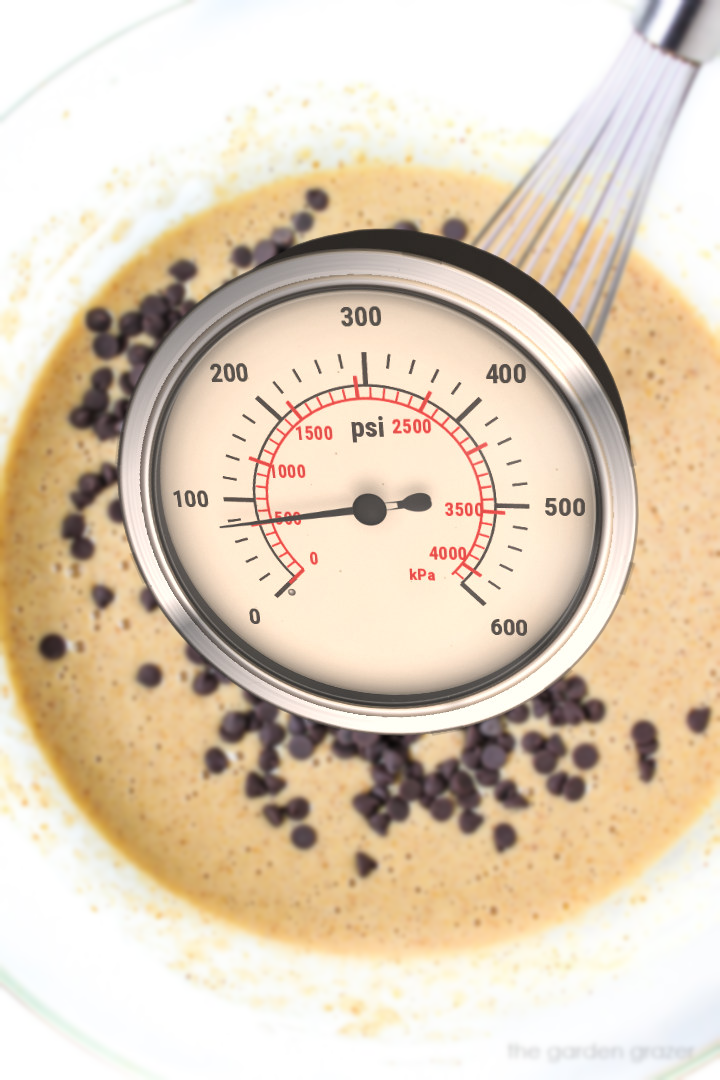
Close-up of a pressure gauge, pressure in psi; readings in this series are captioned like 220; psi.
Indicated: 80; psi
